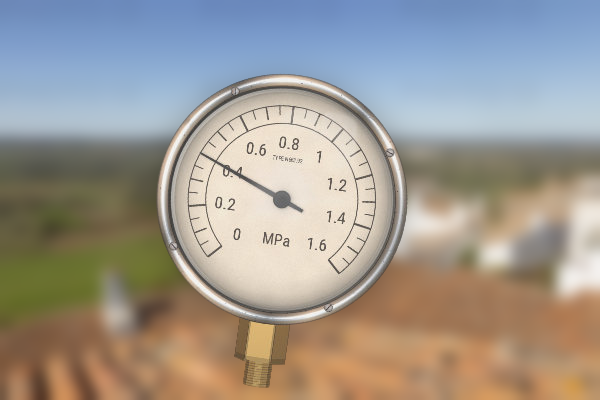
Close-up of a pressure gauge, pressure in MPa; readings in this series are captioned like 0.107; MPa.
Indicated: 0.4; MPa
